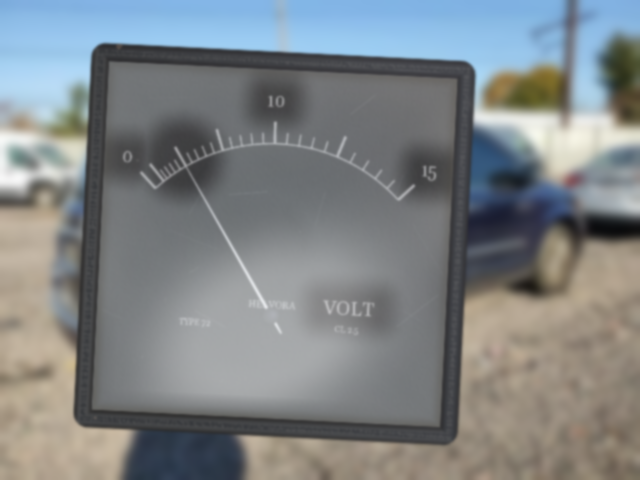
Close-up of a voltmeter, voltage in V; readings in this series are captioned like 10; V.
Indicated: 5; V
